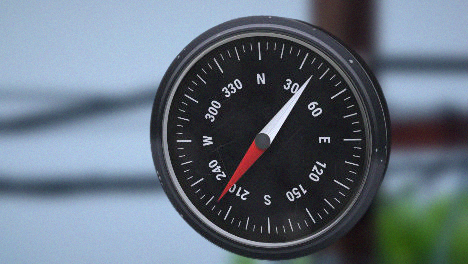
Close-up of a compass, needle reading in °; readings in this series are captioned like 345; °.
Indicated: 220; °
